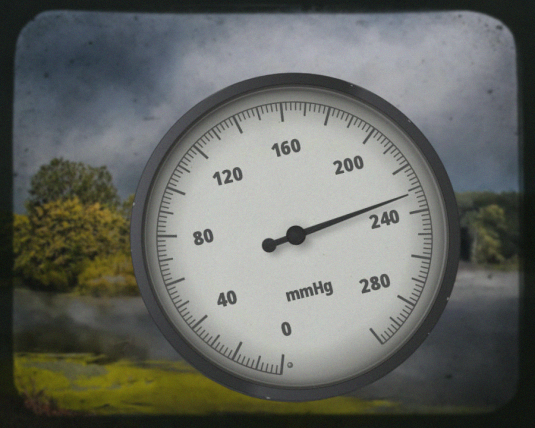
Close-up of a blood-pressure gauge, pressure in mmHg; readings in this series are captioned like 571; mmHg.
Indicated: 232; mmHg
